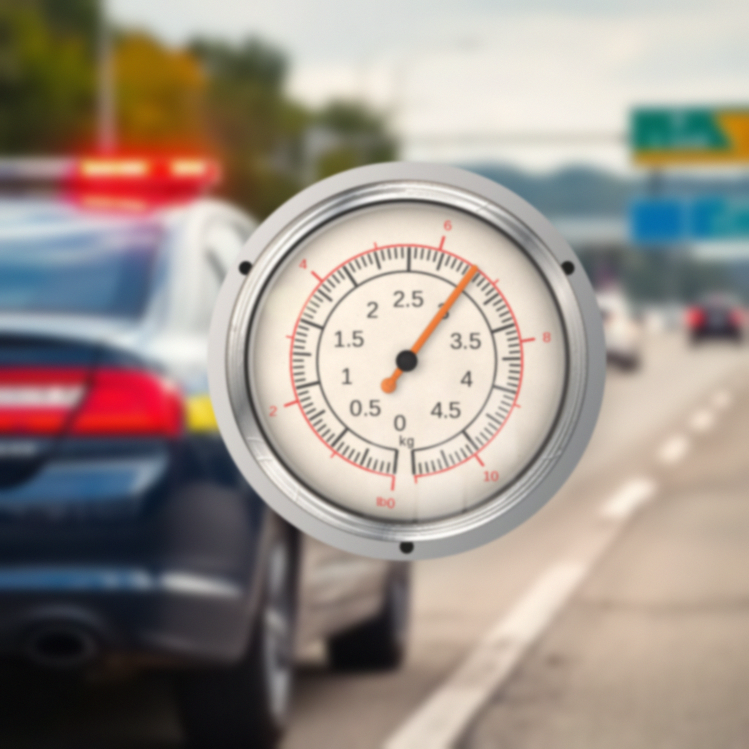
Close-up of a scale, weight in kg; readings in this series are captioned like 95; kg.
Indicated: 3; kg
